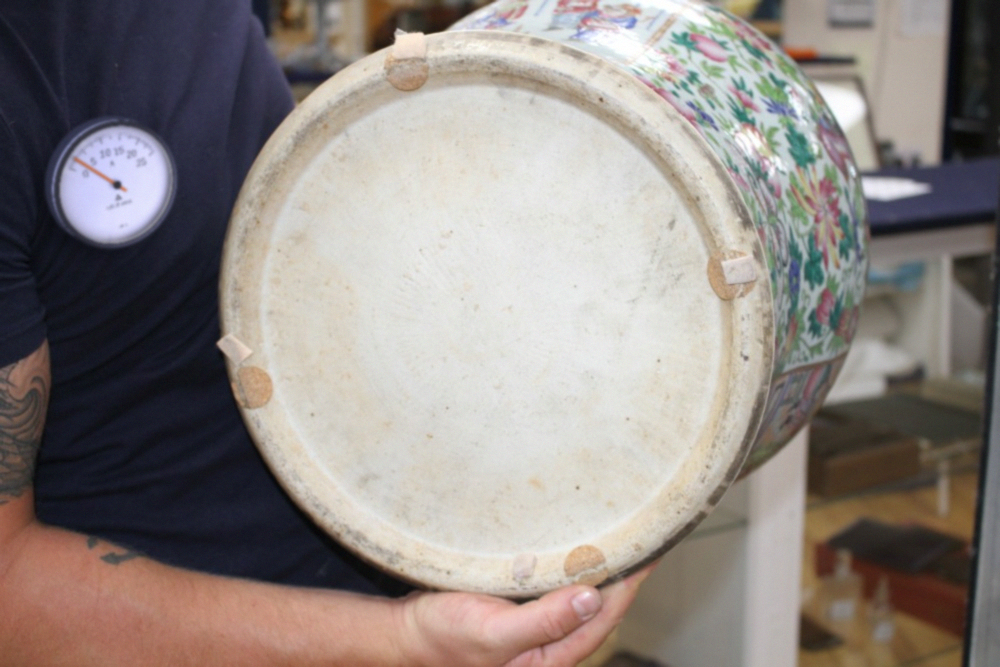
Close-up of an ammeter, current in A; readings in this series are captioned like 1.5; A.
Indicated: 2.5; A
